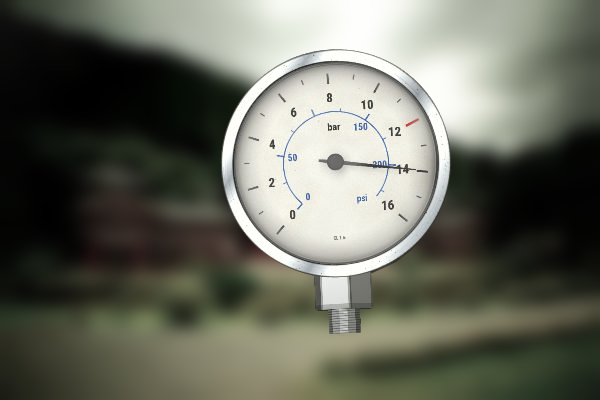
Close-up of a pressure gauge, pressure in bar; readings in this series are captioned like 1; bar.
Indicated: 14; bar
